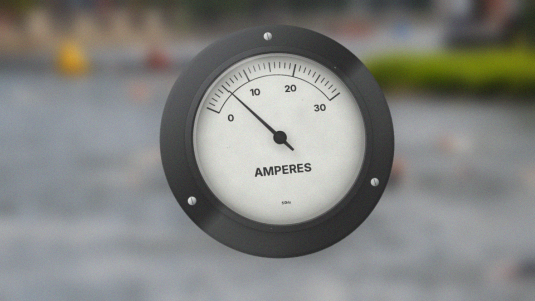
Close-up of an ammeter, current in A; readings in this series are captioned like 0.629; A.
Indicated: 5; A
